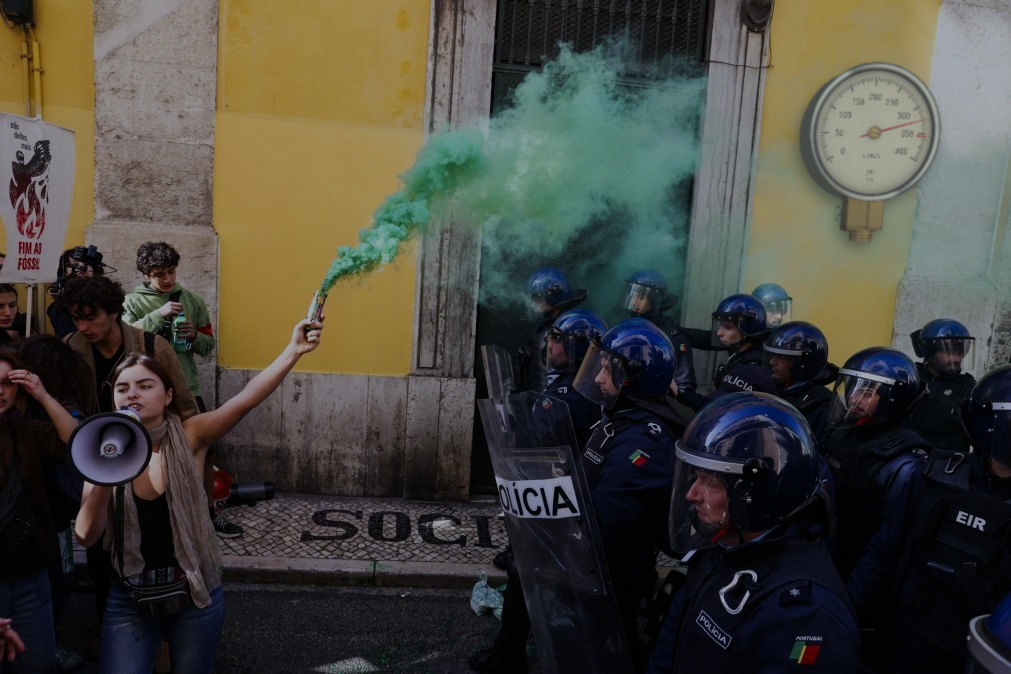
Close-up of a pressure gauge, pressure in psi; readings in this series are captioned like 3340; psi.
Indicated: 325; psi
